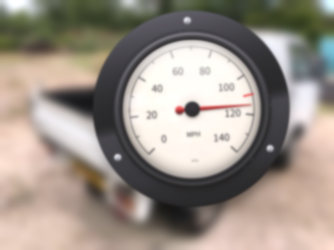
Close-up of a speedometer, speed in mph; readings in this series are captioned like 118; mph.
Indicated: 115; mph
